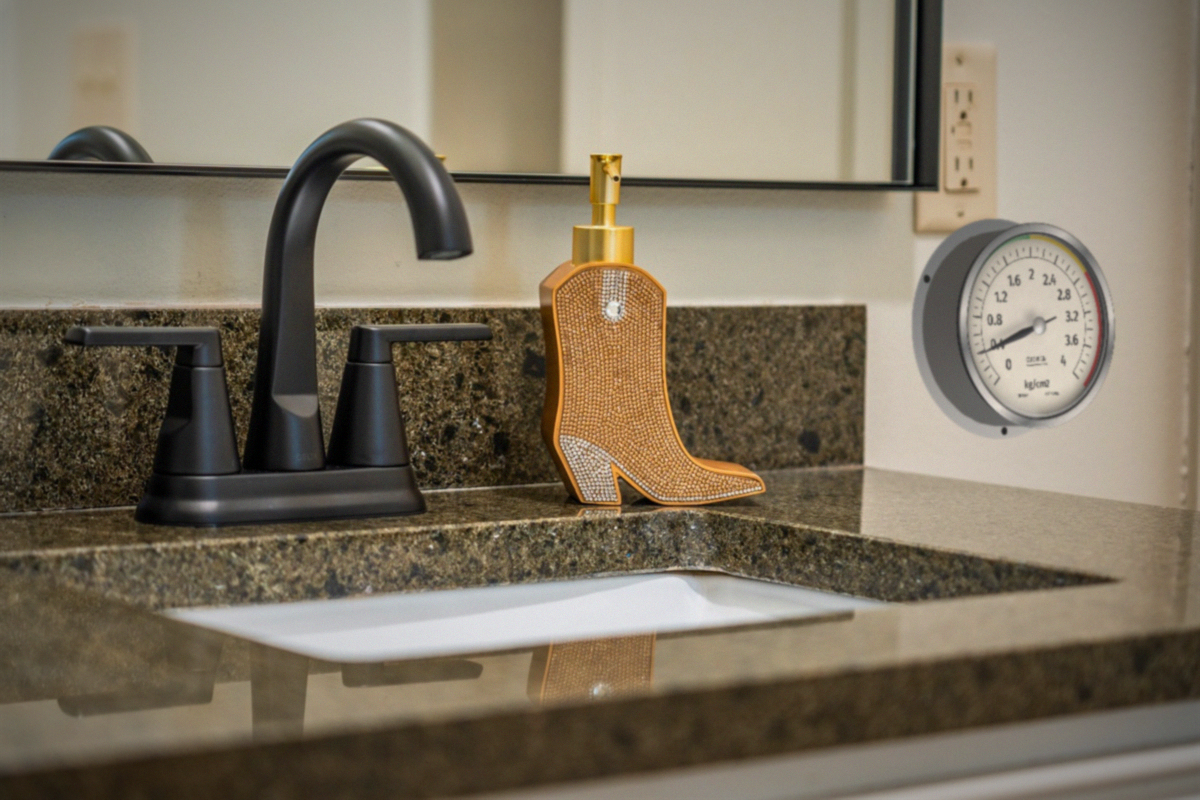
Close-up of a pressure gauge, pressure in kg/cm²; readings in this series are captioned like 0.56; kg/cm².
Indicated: 0.4; kg/cm²
